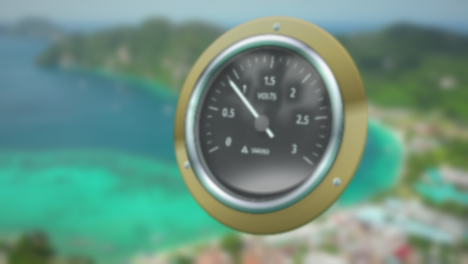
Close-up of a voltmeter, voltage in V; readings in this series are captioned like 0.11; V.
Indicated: 0.9; V
